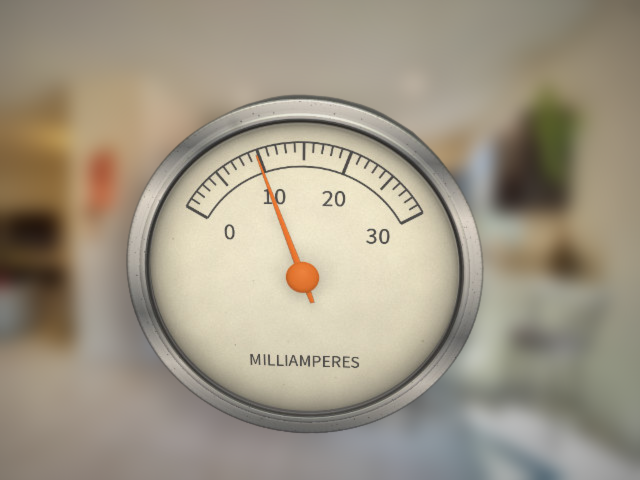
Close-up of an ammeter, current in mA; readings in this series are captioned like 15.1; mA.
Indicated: 10; mA
